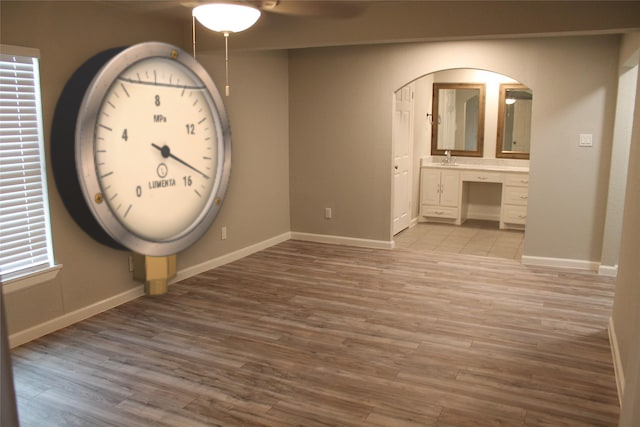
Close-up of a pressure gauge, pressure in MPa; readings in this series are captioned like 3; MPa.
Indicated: 15; MPa
